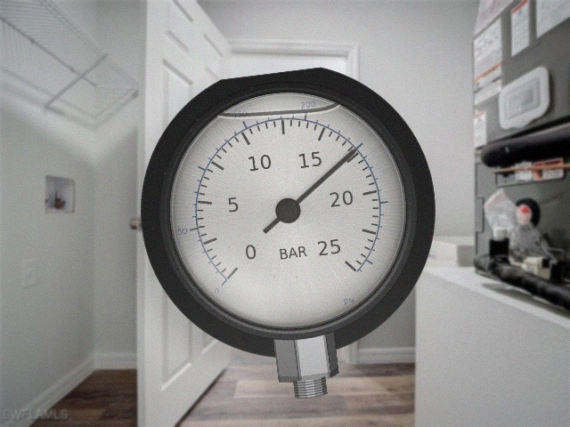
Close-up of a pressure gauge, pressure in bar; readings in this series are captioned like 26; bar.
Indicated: 17.25; bar
